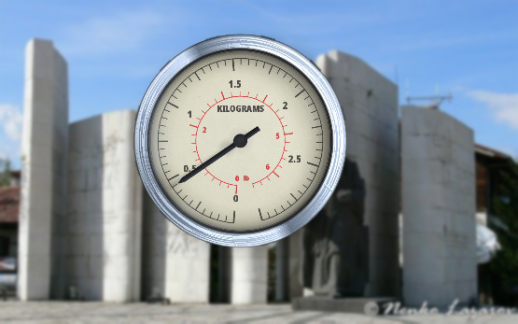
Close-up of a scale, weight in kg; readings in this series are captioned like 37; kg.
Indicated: 0.45; kg
